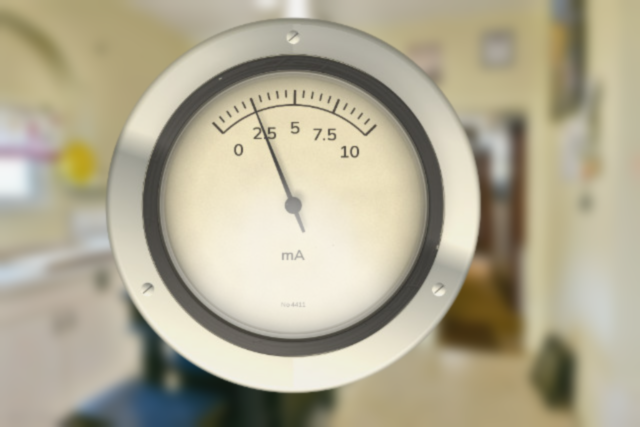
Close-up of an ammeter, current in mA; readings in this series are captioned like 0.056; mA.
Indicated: 2.5; mA
